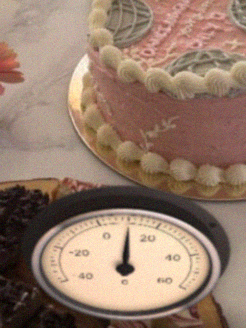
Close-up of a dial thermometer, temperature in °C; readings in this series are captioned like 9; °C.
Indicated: 10; °C
